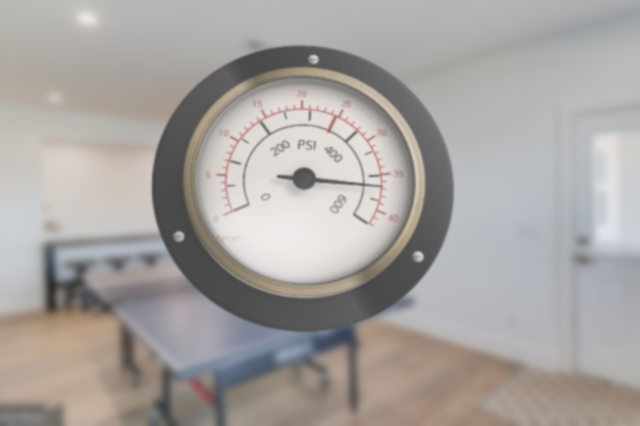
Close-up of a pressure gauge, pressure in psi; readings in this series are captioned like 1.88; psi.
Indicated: 525; psi
